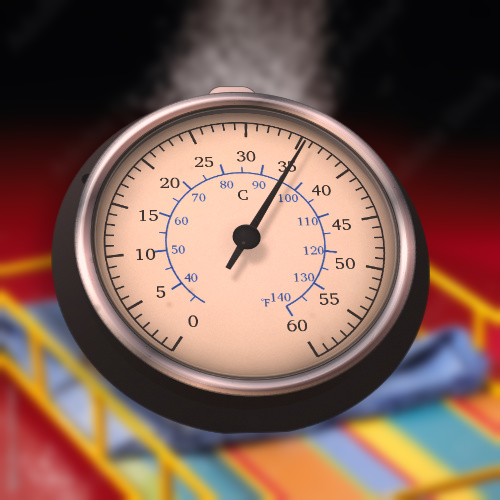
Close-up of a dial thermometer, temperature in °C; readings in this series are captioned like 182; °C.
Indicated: 35.5; °C
